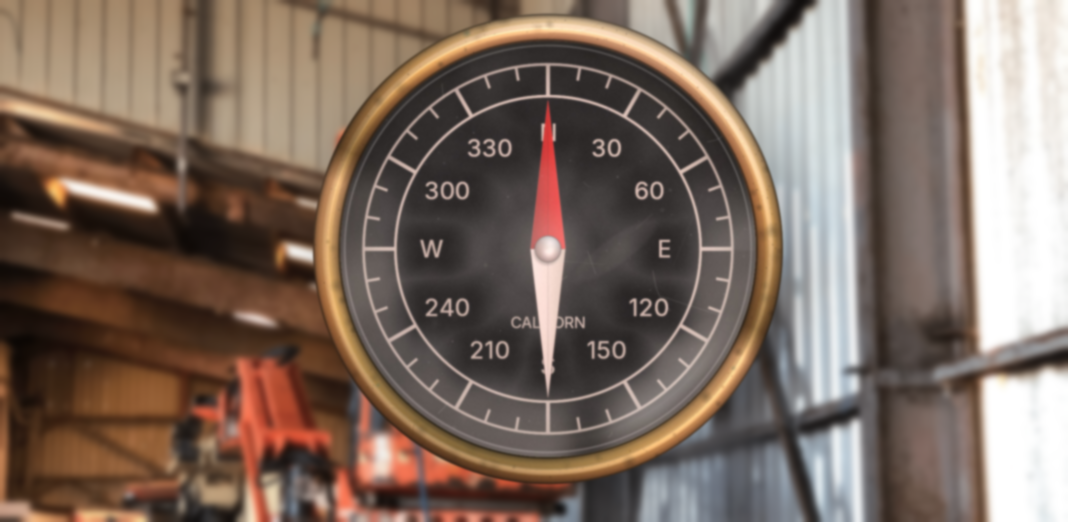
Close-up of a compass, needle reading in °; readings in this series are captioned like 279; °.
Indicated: 0; °
